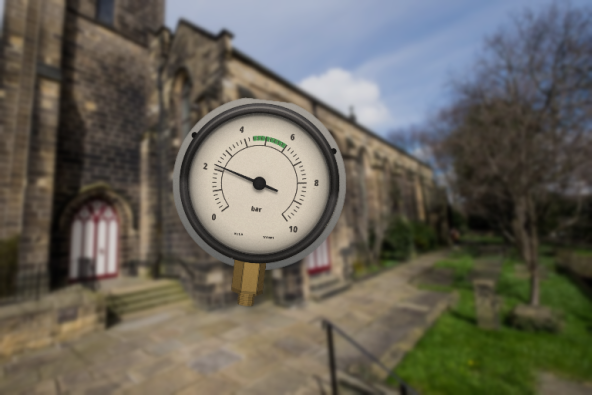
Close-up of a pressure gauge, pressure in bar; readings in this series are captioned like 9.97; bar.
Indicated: 2.2; bar
